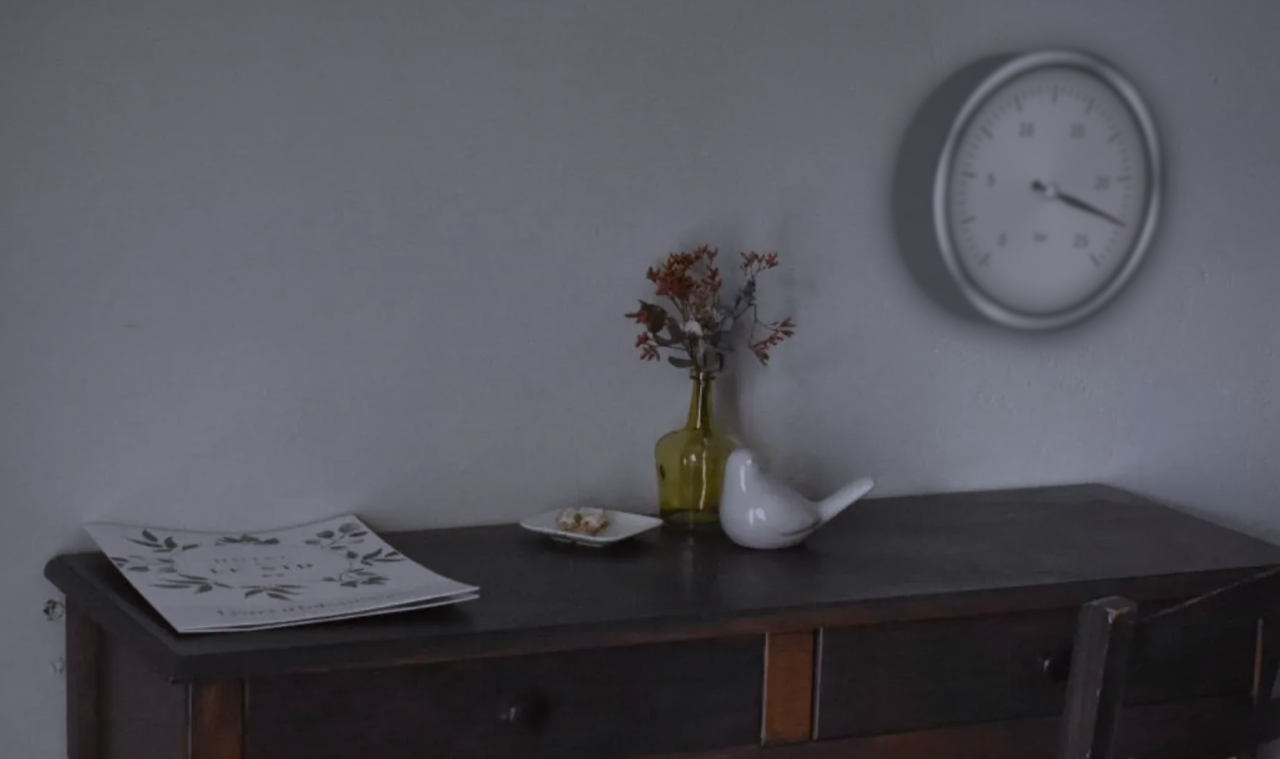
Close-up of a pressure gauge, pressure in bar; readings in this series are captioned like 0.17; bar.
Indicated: 22.5; bar
